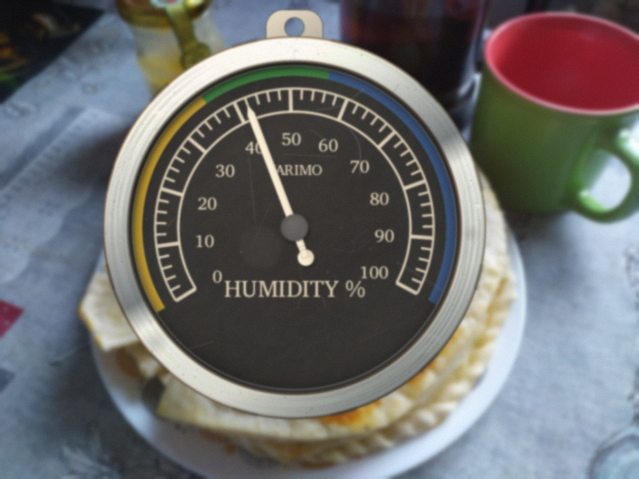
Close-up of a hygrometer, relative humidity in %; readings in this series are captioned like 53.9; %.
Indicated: 42; %
